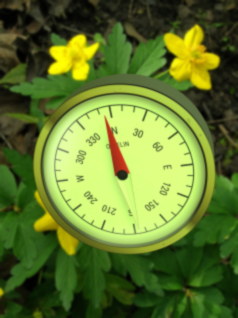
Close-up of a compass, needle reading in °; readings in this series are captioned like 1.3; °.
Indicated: 355; °
